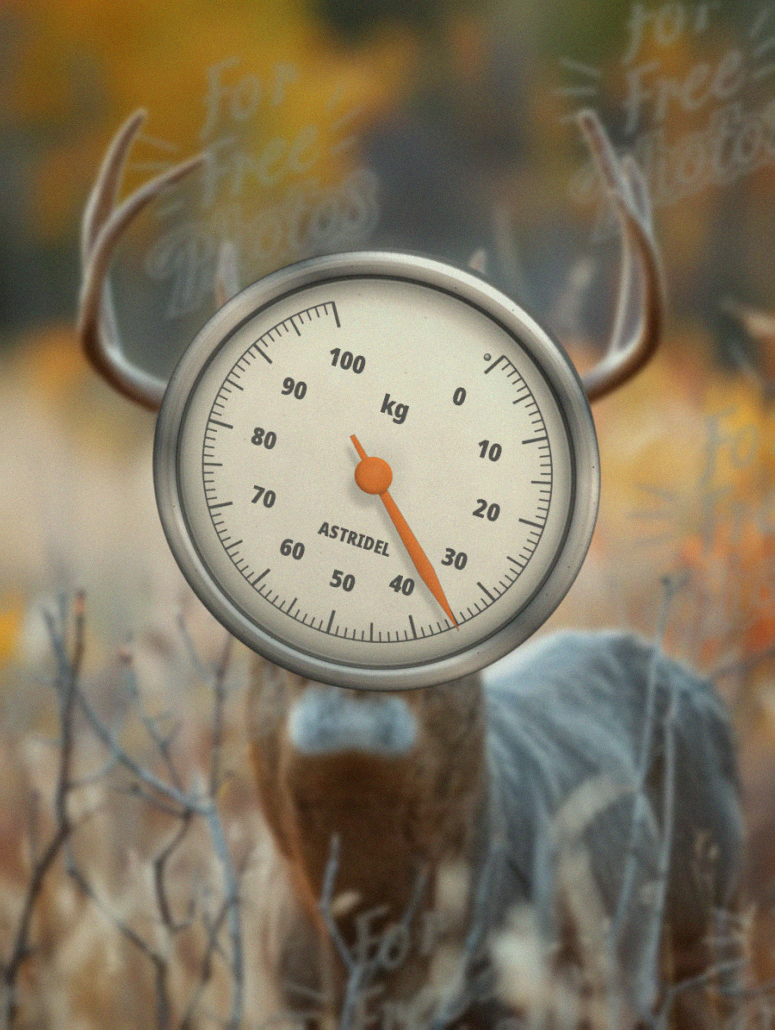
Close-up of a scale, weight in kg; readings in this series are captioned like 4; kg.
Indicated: 35; kg
